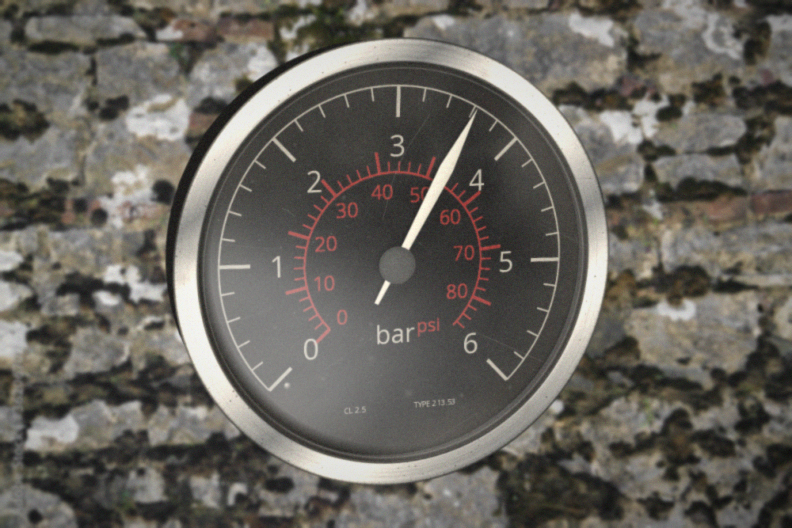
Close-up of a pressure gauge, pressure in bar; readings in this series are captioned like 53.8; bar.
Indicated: 3.6; bar
